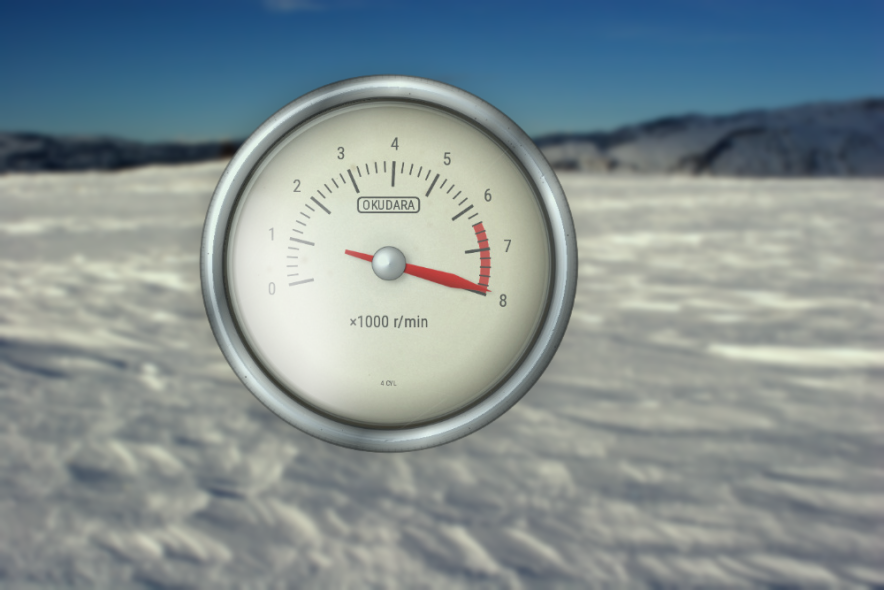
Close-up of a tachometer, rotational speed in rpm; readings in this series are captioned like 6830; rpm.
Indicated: 7900; rpm
